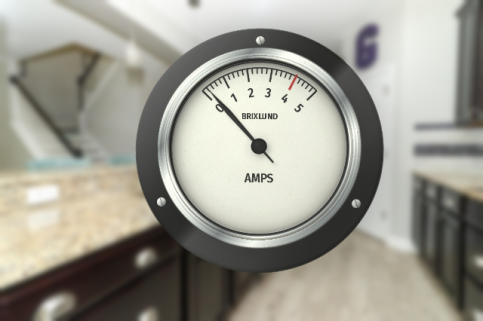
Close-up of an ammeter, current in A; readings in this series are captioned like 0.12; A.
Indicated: 0.2; A
